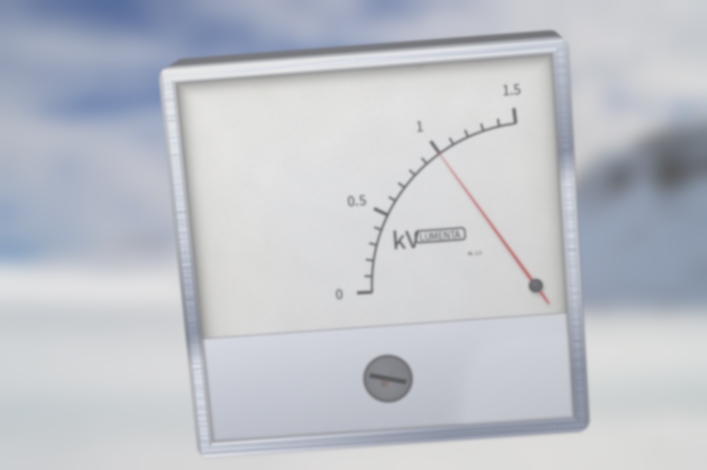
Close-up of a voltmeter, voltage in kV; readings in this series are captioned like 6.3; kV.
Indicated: 1; kV
